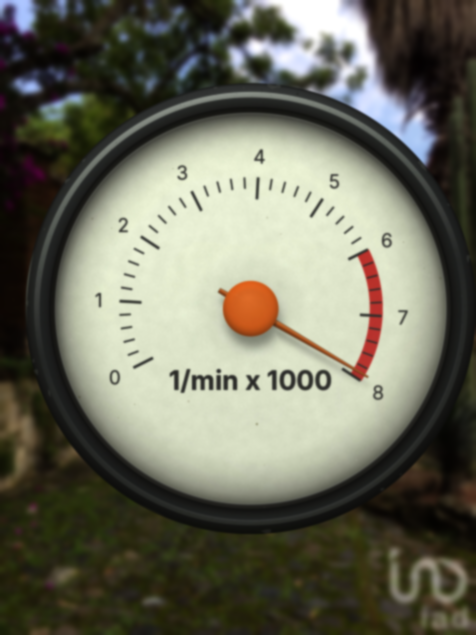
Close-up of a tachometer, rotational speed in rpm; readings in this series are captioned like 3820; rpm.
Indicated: 7900; rpm
